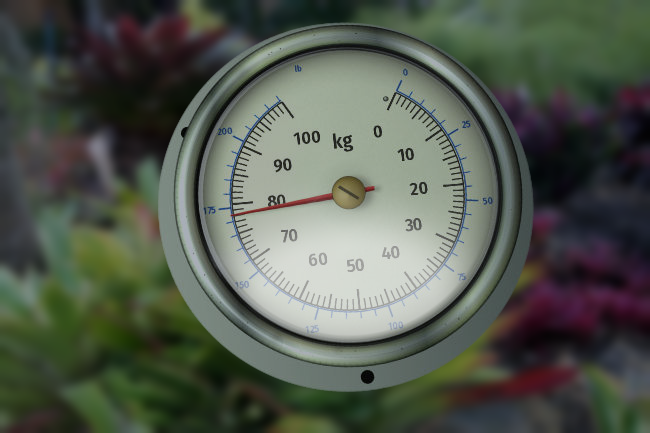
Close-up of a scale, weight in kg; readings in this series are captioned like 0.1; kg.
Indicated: 78; kg
